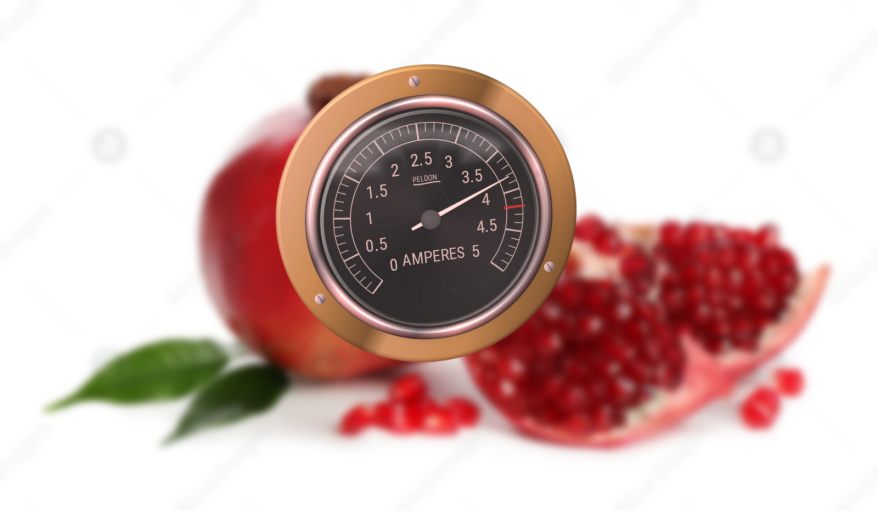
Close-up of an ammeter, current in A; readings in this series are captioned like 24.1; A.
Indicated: 3.8; A
